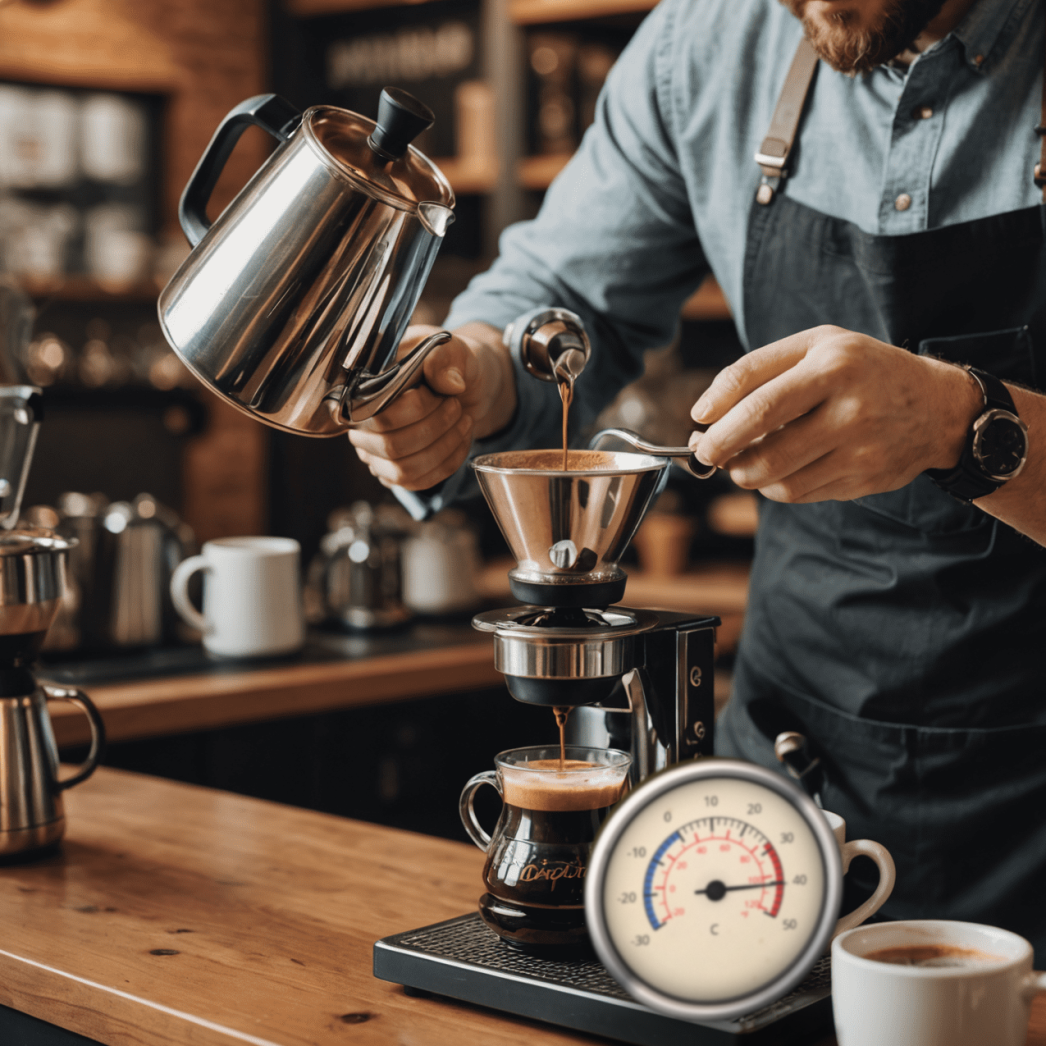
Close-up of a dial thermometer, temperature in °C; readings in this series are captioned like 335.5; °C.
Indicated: 40; °C
